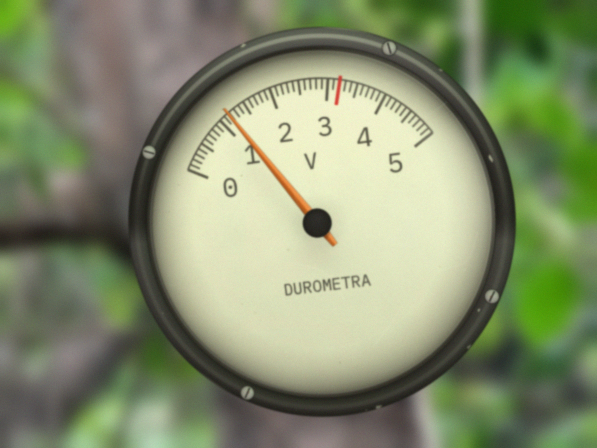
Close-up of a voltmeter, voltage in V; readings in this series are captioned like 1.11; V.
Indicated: 1.2; V
